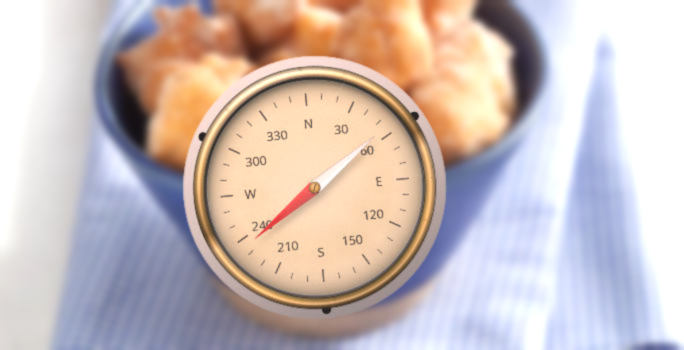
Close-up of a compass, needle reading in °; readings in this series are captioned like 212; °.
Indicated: 235; °
